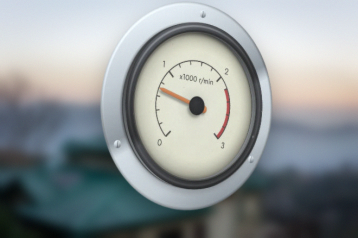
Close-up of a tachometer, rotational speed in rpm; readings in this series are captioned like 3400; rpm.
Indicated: 700; rpm
